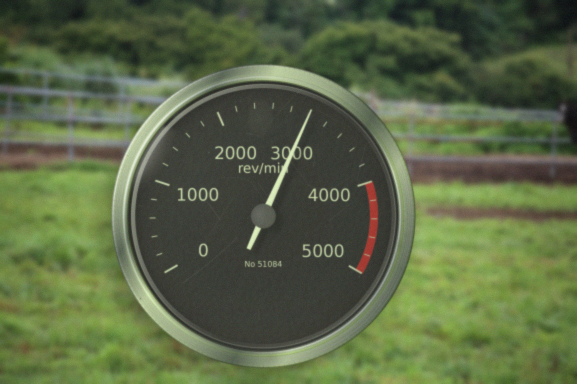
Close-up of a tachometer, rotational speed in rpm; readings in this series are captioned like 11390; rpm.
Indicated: 3000; rpm
